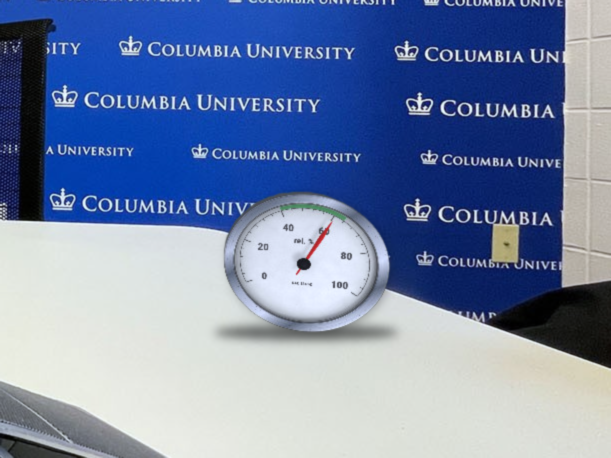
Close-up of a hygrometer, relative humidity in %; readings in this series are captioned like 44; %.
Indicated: 60; %
